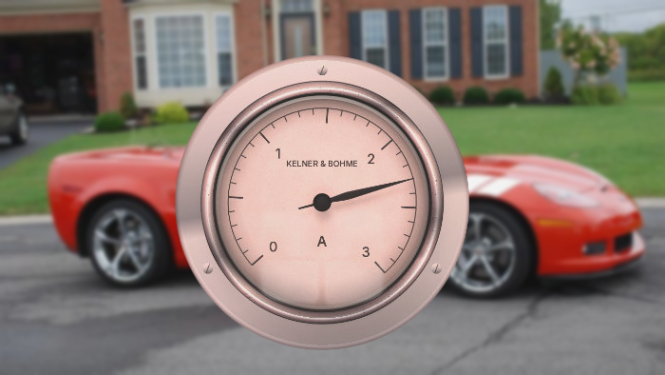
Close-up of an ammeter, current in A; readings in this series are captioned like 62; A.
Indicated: 2.3; A
